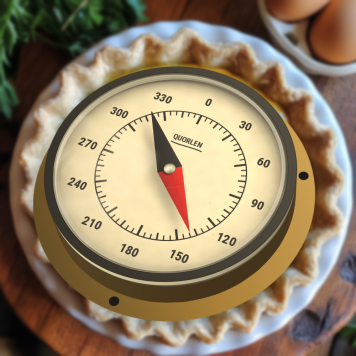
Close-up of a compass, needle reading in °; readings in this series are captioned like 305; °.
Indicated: 140; °
